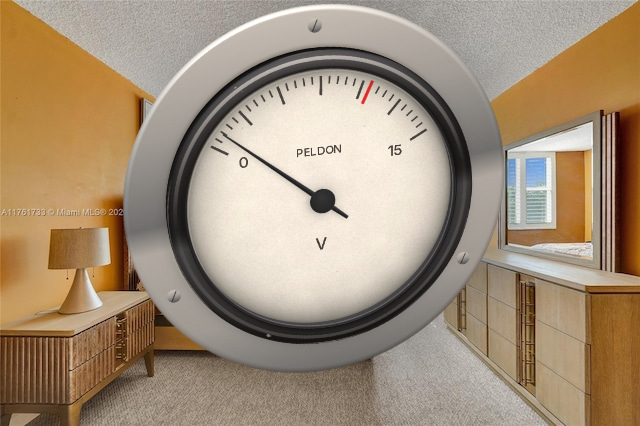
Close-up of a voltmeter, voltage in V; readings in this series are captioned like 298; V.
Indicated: 1; V
